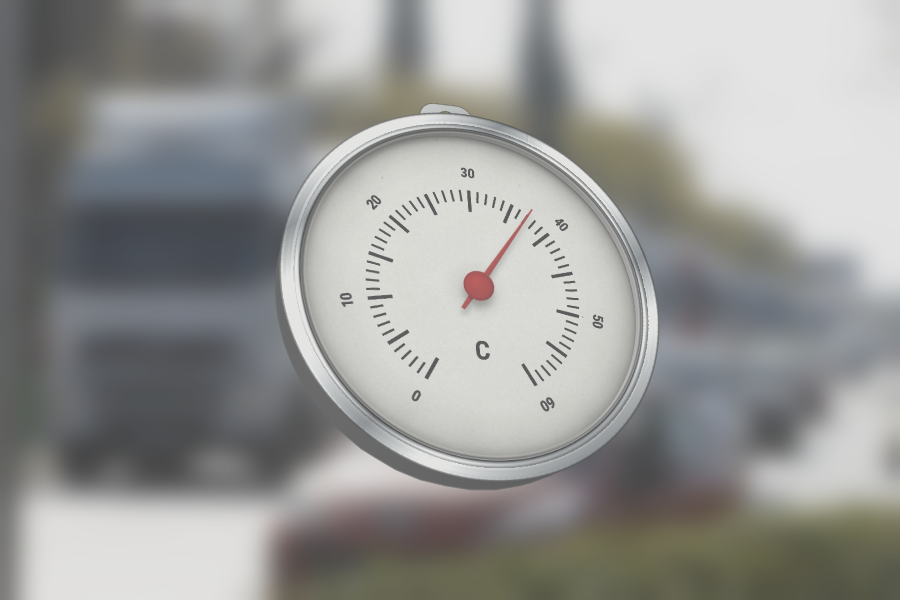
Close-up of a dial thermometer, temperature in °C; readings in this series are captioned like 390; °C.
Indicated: 37; °C
